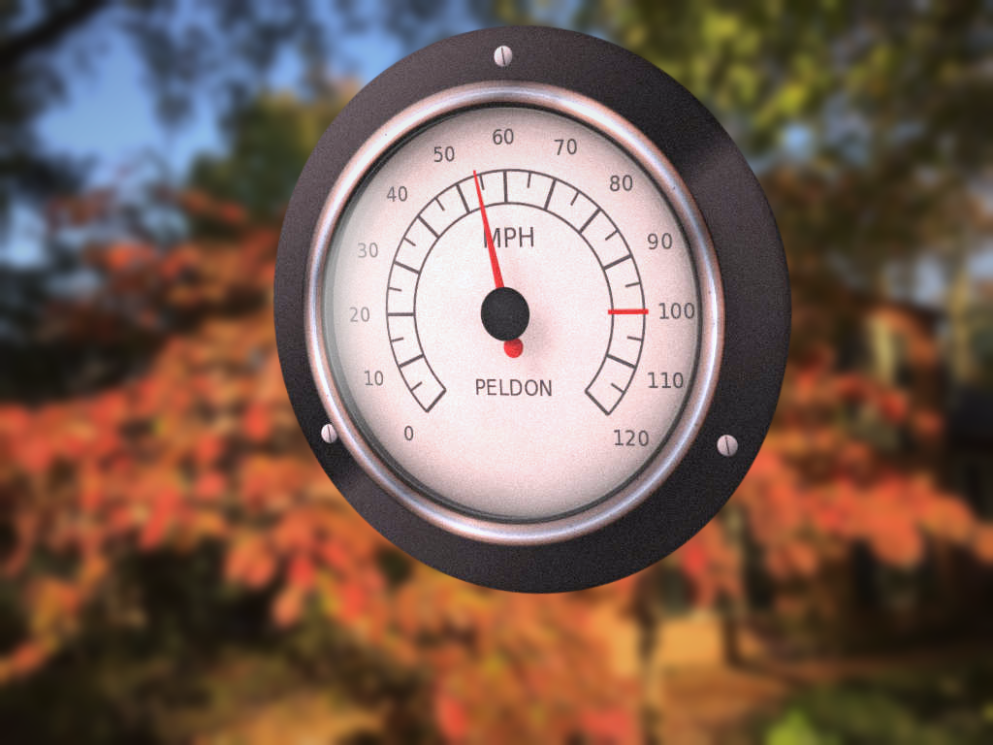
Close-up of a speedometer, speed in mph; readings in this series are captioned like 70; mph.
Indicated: 55; mph
